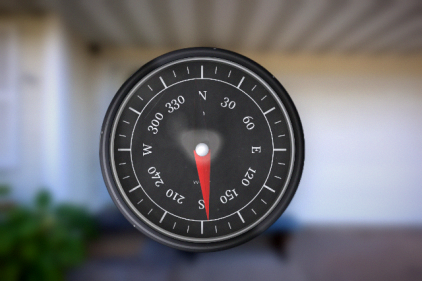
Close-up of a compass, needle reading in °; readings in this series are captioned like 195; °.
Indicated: 175; °
